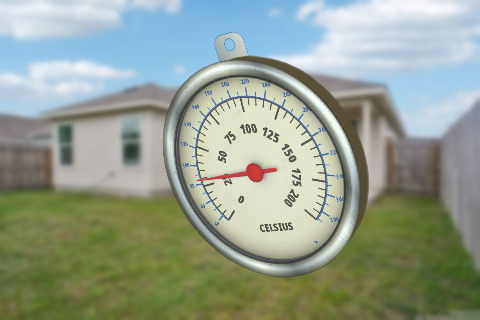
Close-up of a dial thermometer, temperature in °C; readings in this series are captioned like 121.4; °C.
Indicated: 30; °C
